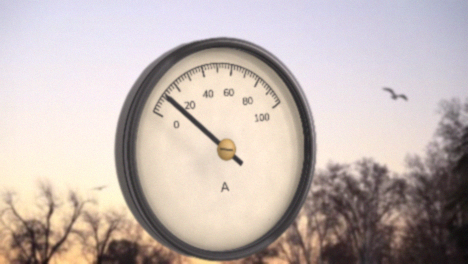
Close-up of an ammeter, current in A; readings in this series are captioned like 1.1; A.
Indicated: 10; A
